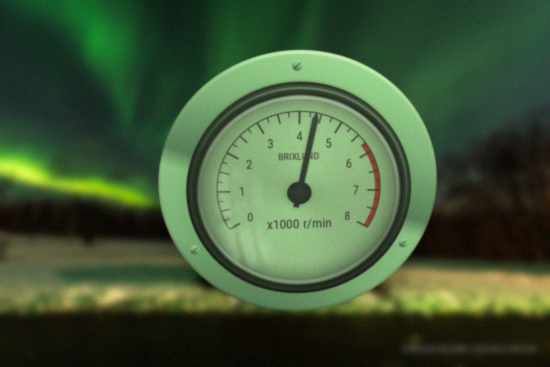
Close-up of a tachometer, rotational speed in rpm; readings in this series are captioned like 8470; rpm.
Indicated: 4375; rpm
